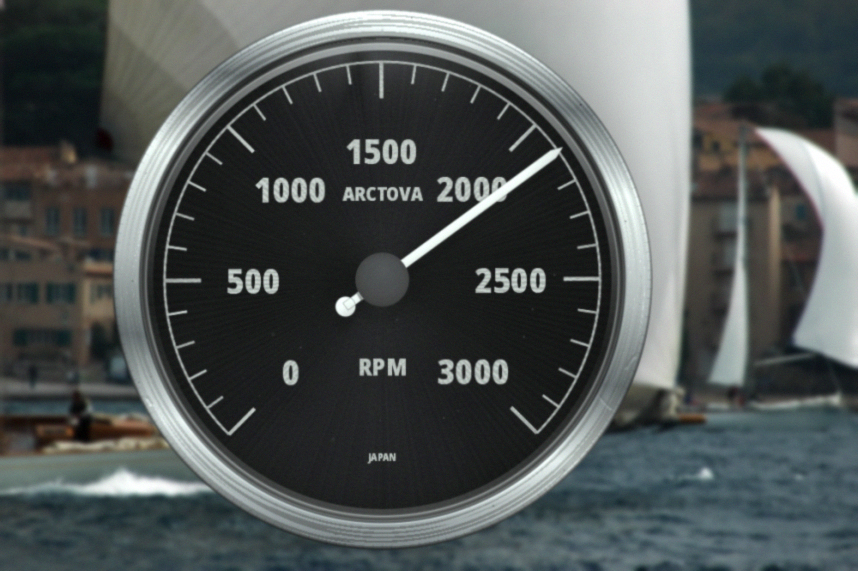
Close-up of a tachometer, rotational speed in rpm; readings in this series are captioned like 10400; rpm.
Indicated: 2100; rpm
